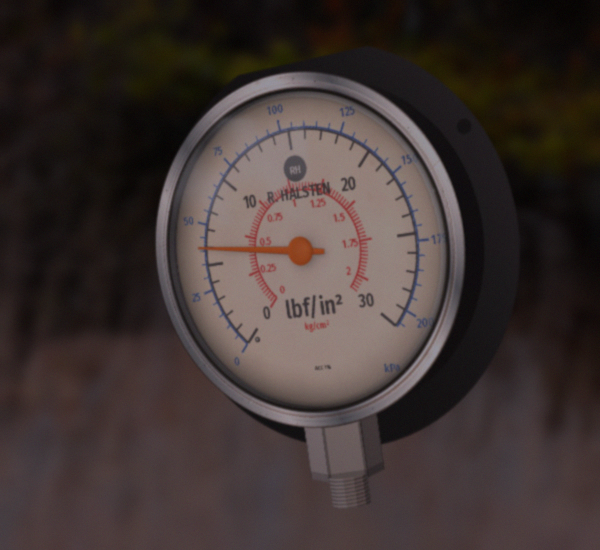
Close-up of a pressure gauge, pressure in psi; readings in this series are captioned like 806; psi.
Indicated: 6; psi
